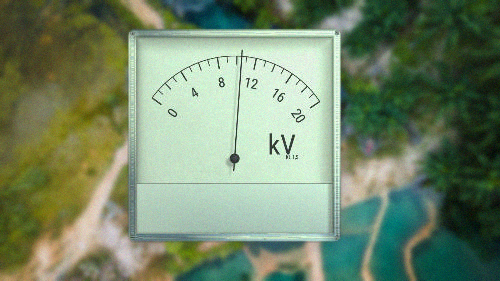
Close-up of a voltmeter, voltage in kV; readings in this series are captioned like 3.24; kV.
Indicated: 10.5; kV
